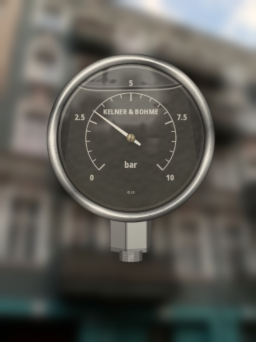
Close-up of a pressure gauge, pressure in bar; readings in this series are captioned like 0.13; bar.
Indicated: 3; bar
